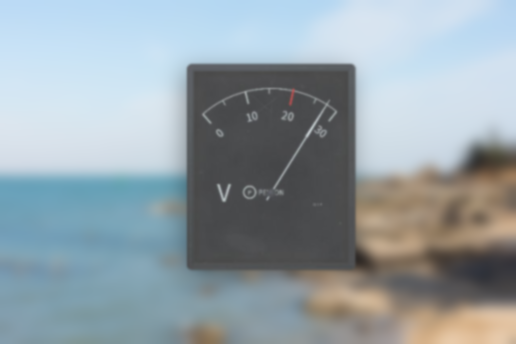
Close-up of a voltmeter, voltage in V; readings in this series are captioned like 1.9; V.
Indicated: 27.5; V
